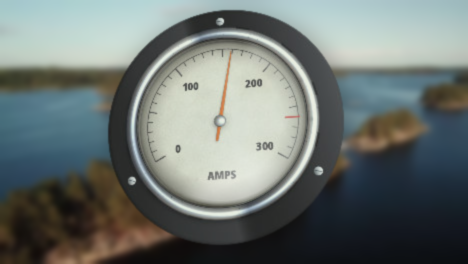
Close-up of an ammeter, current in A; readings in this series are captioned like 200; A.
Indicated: 160; A
